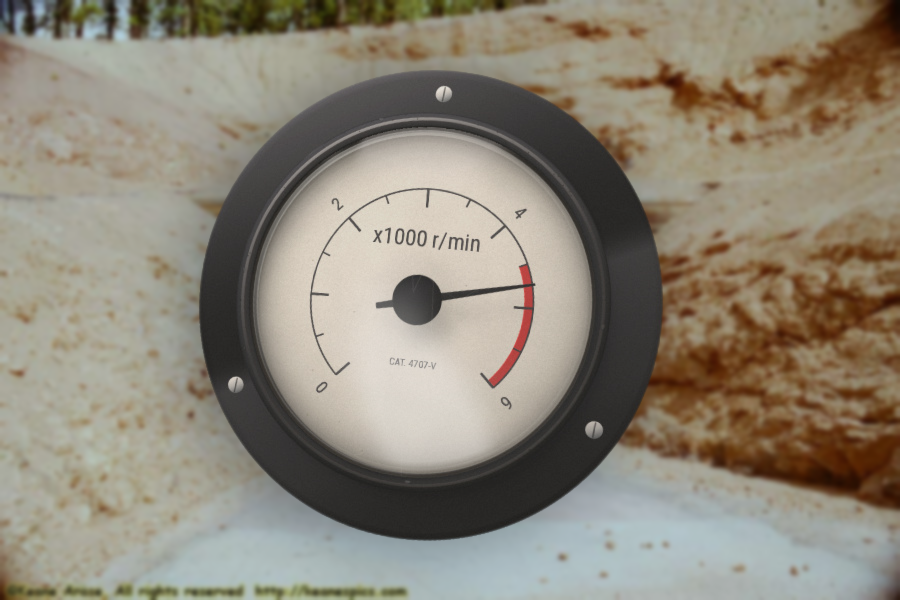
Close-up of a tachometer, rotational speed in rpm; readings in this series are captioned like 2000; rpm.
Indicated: 4750; rpm
